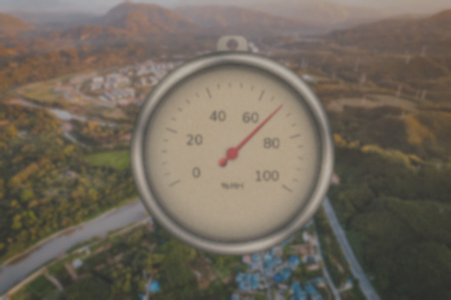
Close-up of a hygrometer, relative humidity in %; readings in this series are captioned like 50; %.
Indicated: 68; %
